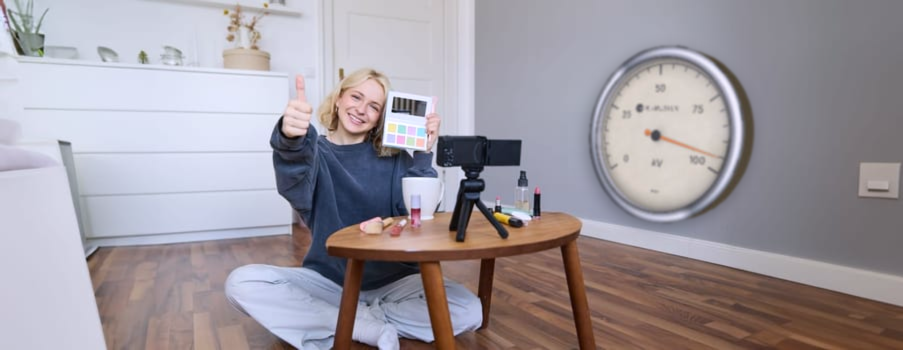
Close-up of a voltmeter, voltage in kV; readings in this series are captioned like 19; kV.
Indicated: 95; kV
